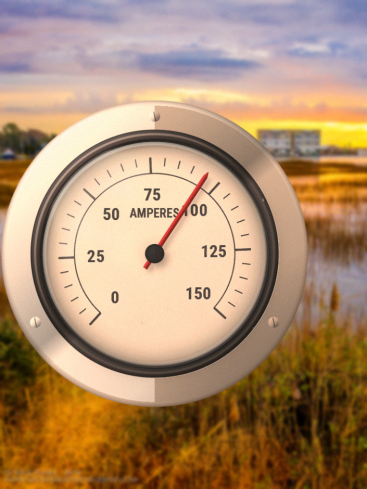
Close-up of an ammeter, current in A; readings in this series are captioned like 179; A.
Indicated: 95; A
